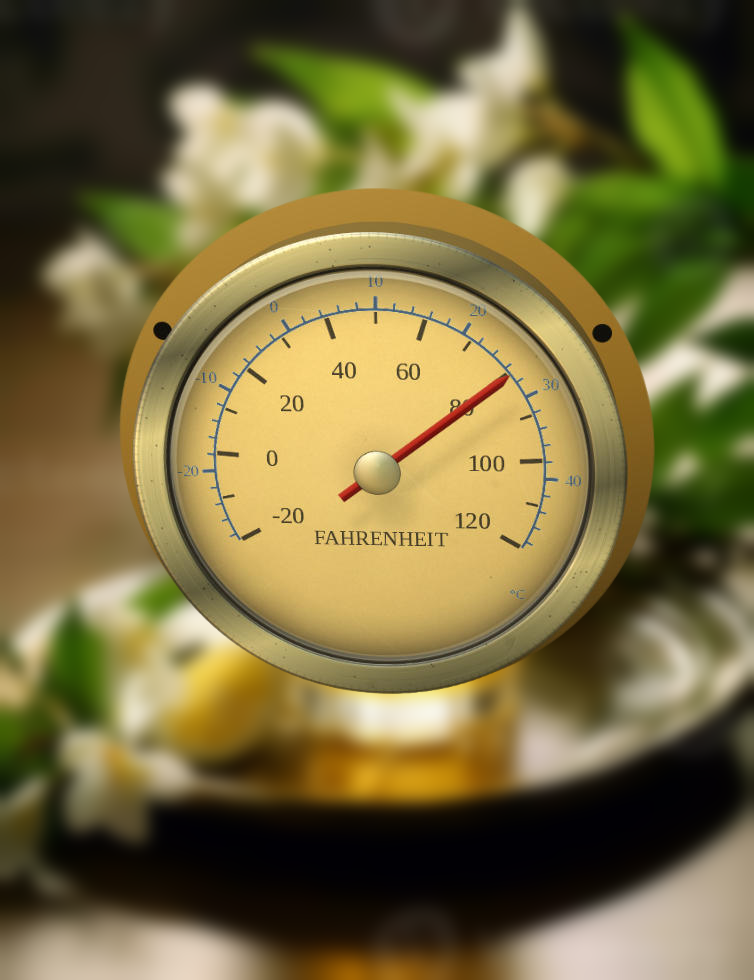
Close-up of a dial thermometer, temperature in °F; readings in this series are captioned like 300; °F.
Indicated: 80; °F
